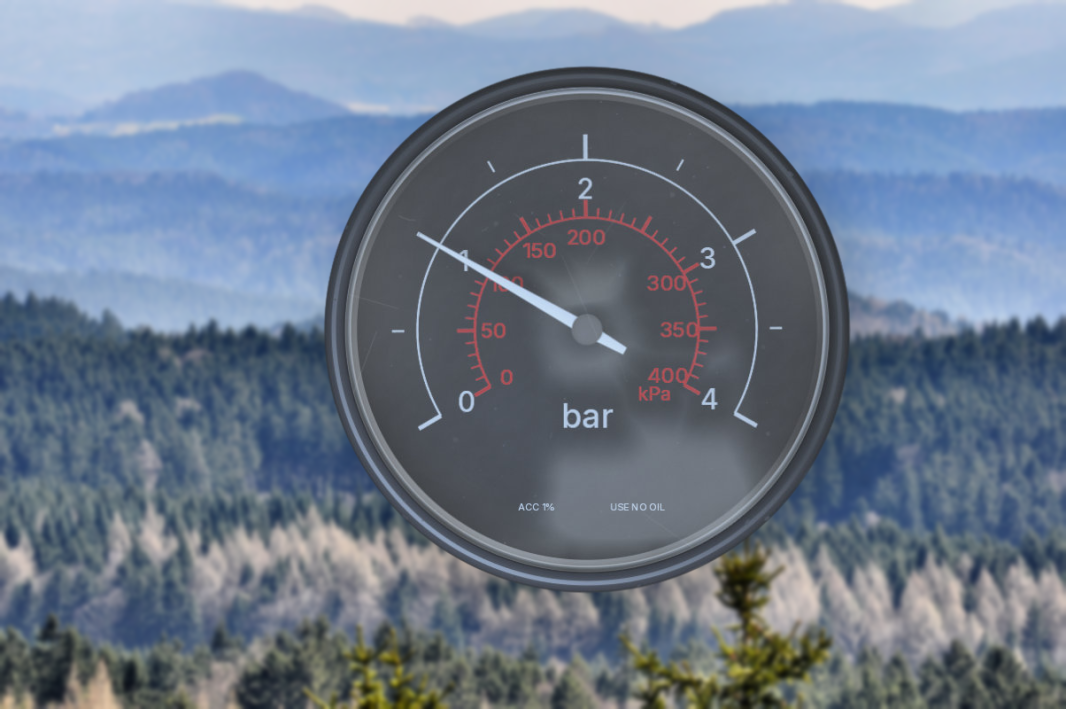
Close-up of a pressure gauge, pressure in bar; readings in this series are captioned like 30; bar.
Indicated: 1; bar
